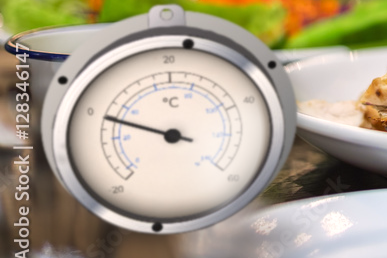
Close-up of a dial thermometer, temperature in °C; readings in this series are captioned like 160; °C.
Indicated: 0; °C
